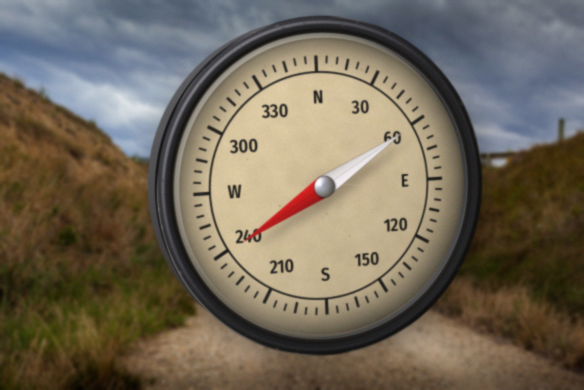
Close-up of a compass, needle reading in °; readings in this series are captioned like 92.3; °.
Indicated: 240; °
